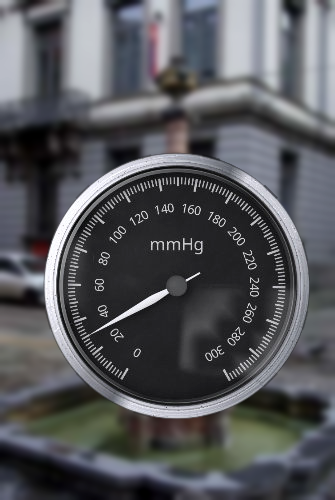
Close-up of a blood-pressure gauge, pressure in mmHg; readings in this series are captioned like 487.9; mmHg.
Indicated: 30; mmHg
